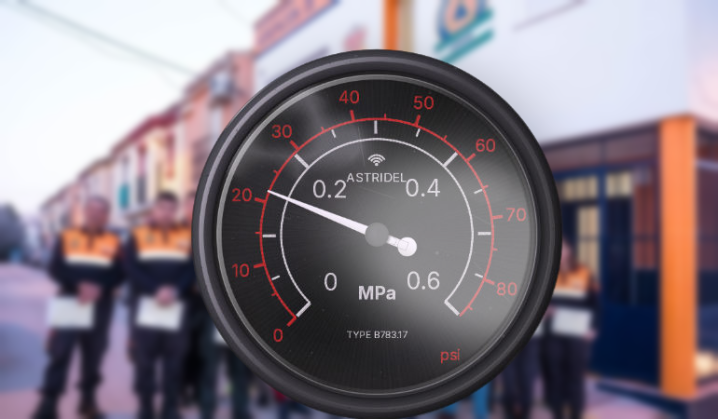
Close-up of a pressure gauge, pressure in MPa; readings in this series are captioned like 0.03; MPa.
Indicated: 0.15; MPa
